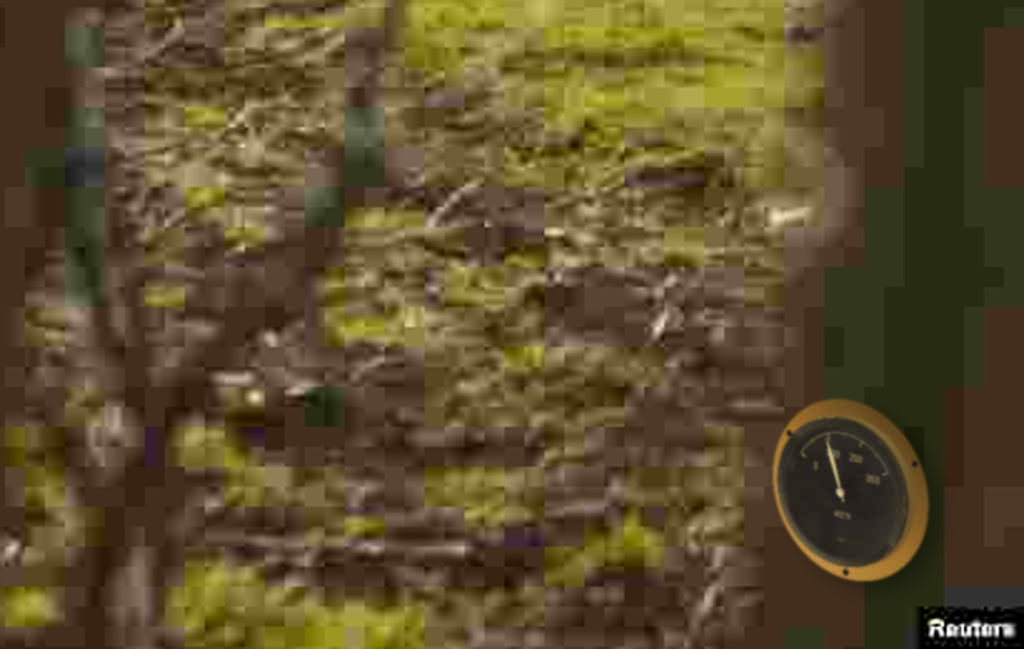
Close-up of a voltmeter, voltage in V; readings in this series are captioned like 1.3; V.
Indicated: 100; V
